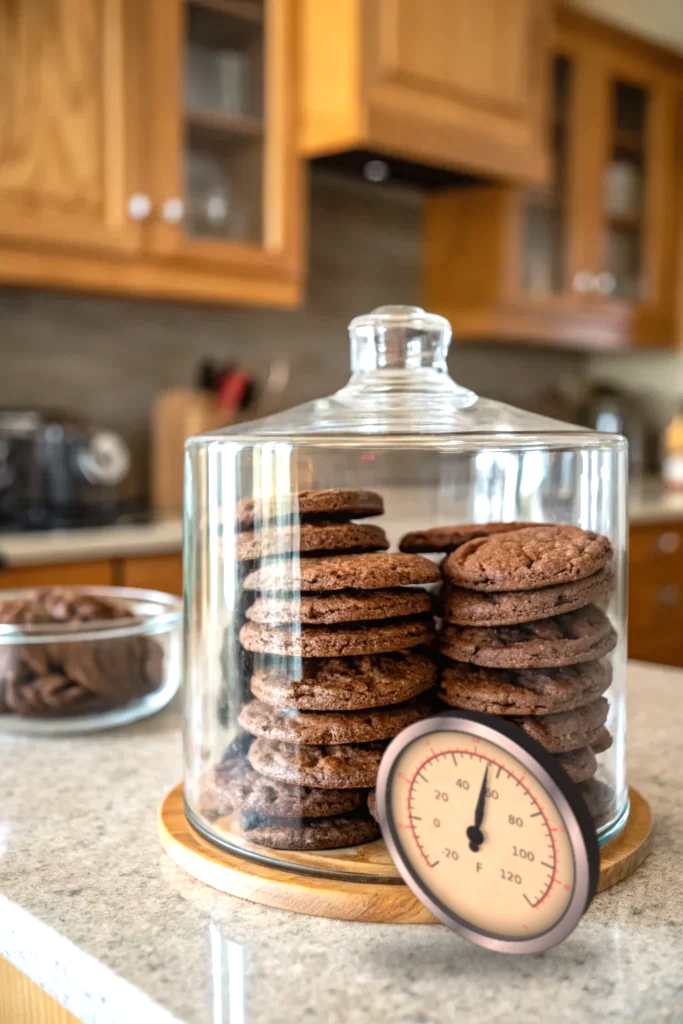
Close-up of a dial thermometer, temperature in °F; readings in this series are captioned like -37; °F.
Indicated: 56; °F
